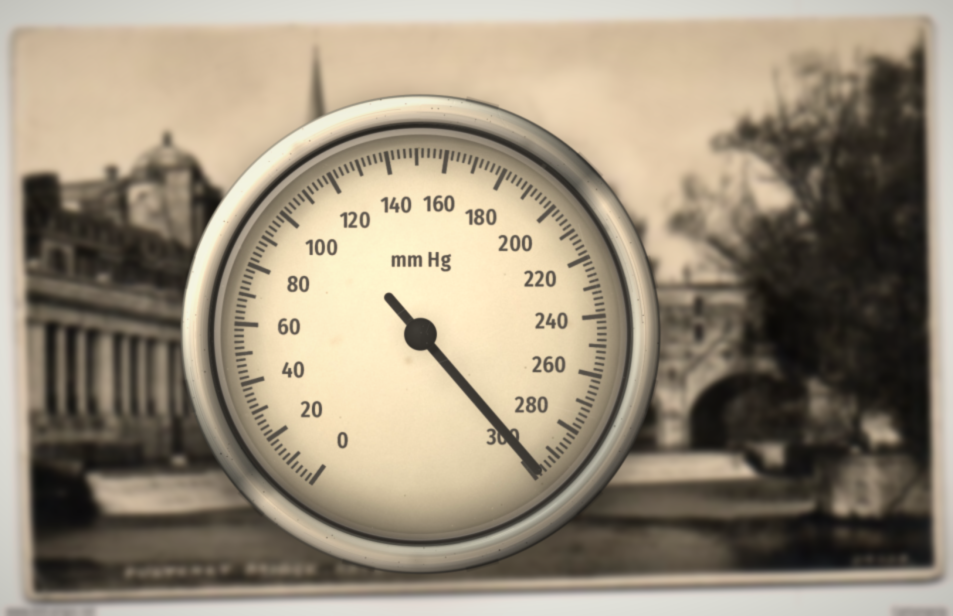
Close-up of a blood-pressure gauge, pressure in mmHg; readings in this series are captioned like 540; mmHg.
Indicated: 298; mmHg
